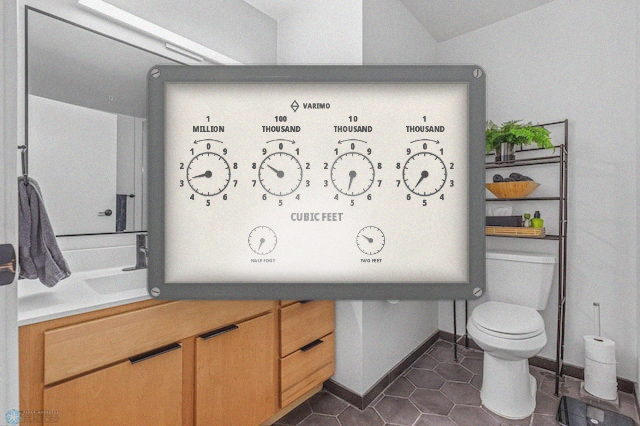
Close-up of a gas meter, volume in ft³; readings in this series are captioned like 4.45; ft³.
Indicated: 284600; ft³
